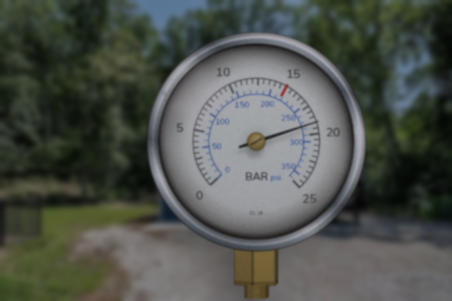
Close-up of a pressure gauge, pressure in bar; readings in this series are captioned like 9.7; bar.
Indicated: 19; bar
